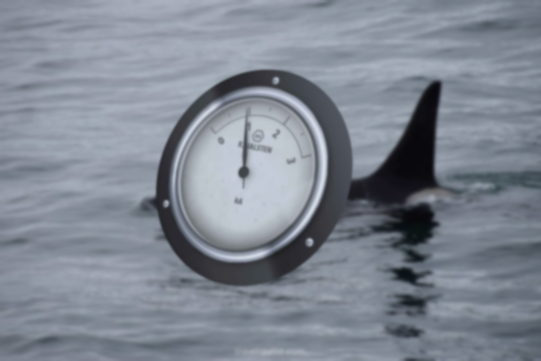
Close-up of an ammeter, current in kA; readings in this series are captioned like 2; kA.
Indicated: 1; kA
